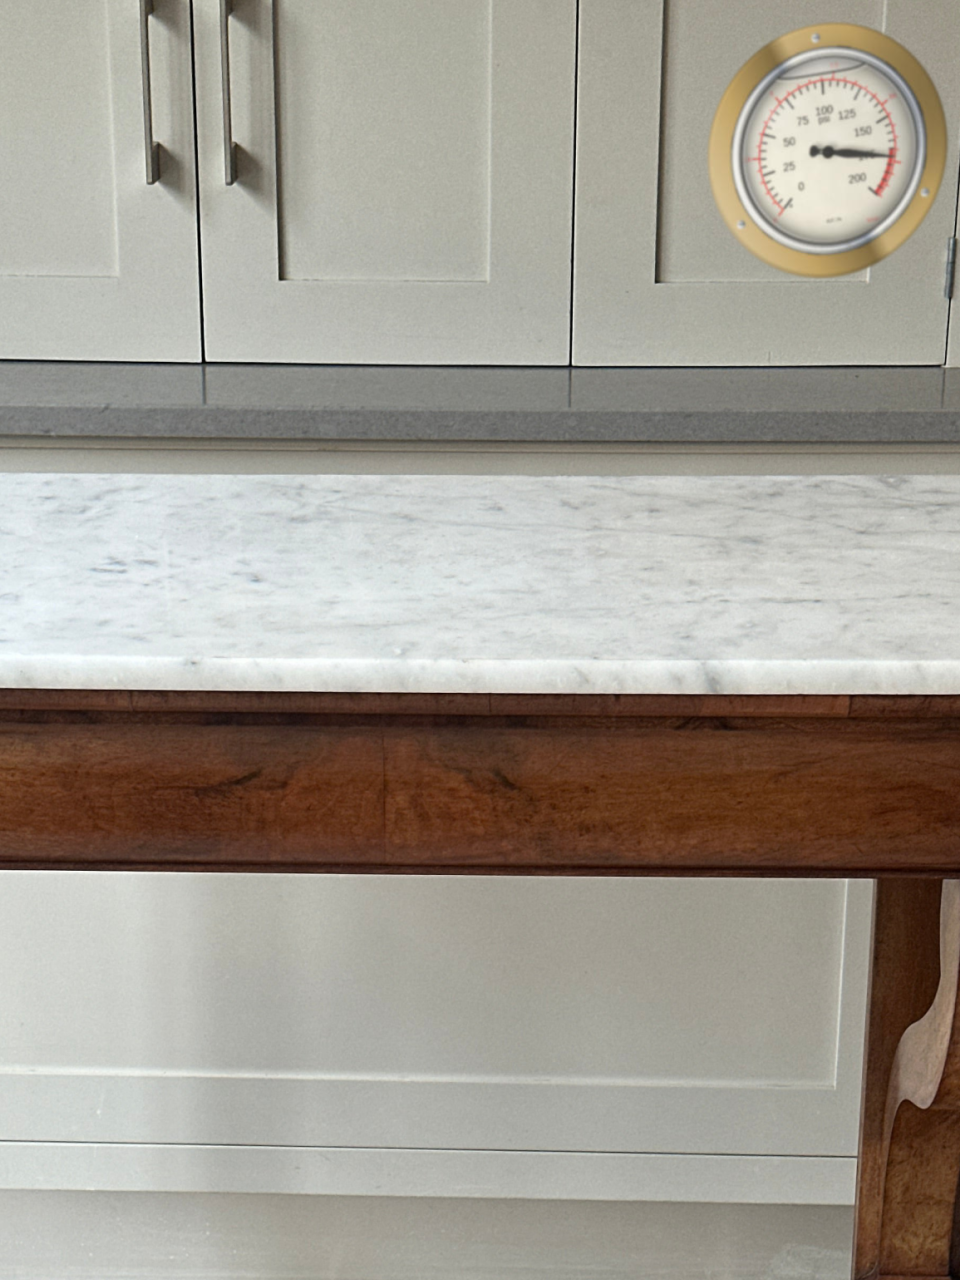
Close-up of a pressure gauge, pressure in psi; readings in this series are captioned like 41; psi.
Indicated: 175; psi
